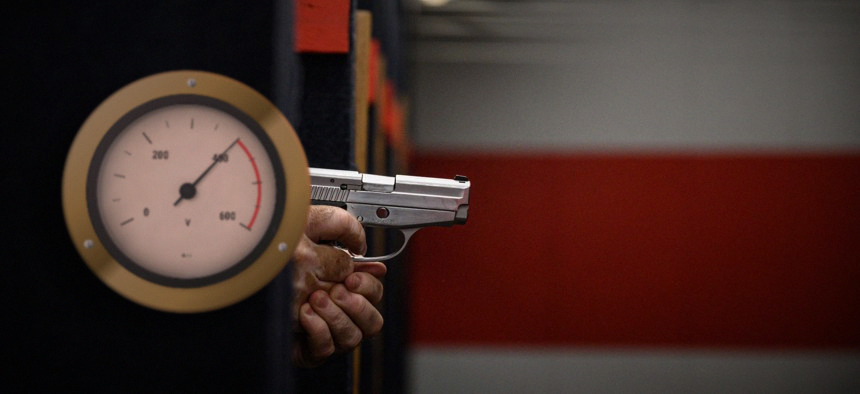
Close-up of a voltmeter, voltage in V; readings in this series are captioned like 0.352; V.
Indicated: 400; V
